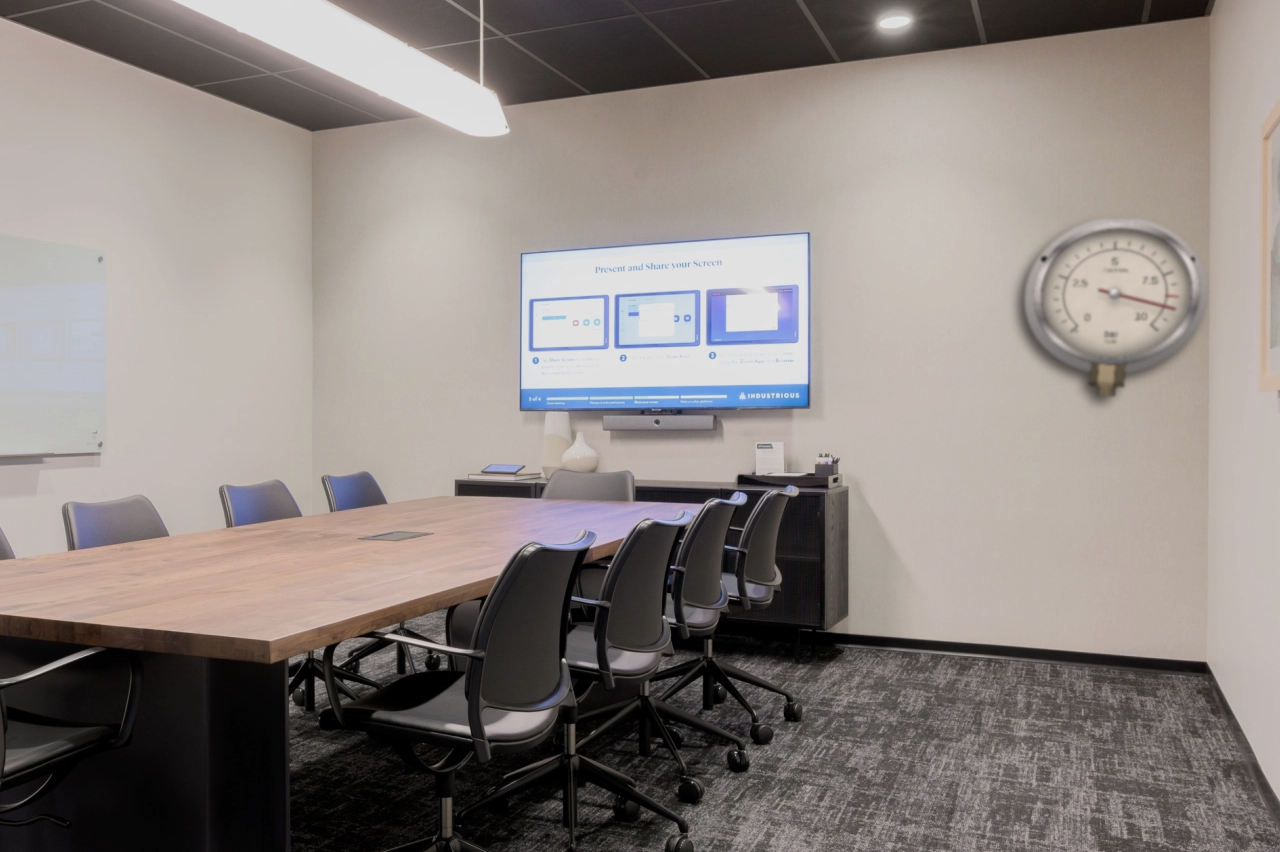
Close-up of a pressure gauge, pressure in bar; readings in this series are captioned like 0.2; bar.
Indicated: 9; bar
